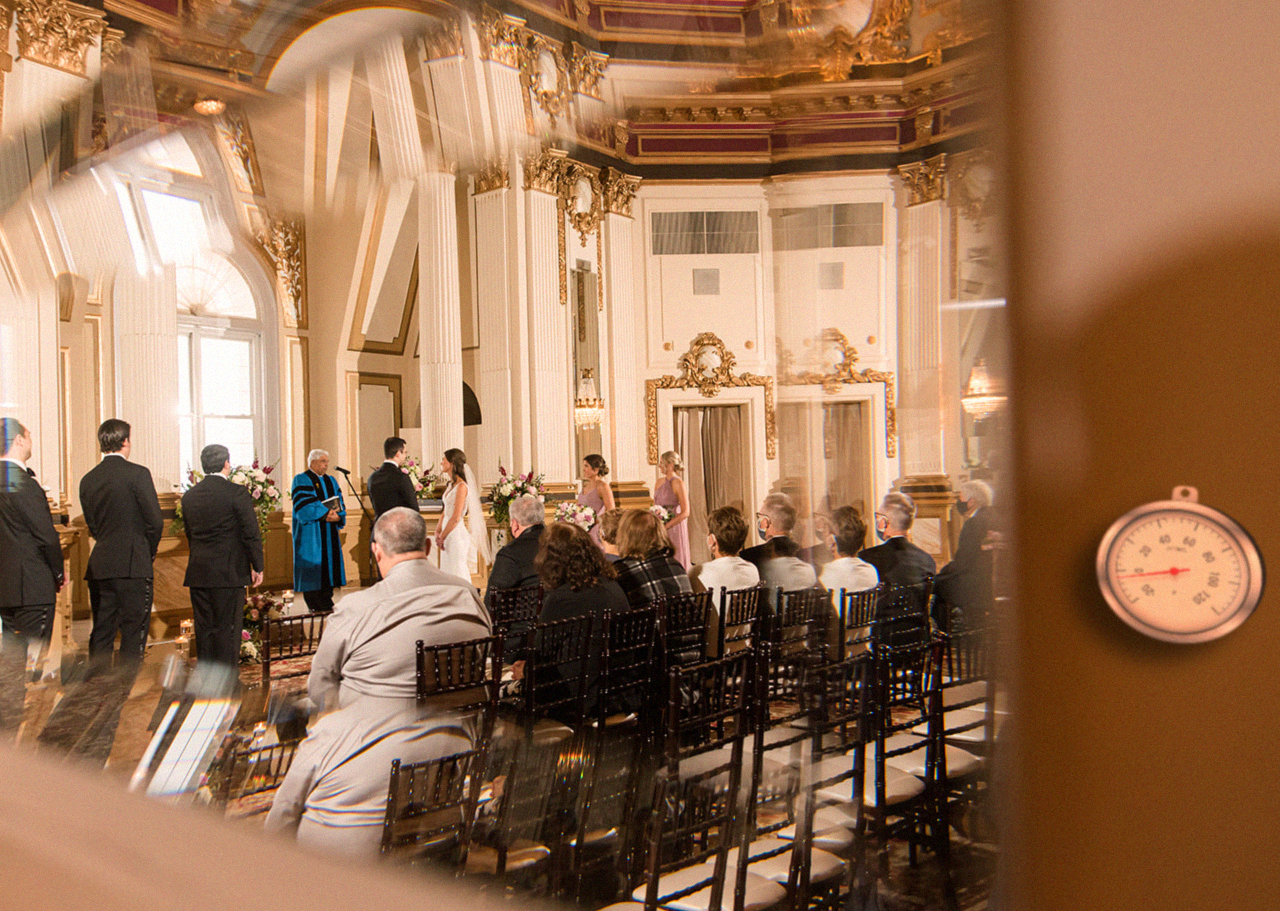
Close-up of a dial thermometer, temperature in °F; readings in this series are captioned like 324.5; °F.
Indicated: -4; °F
